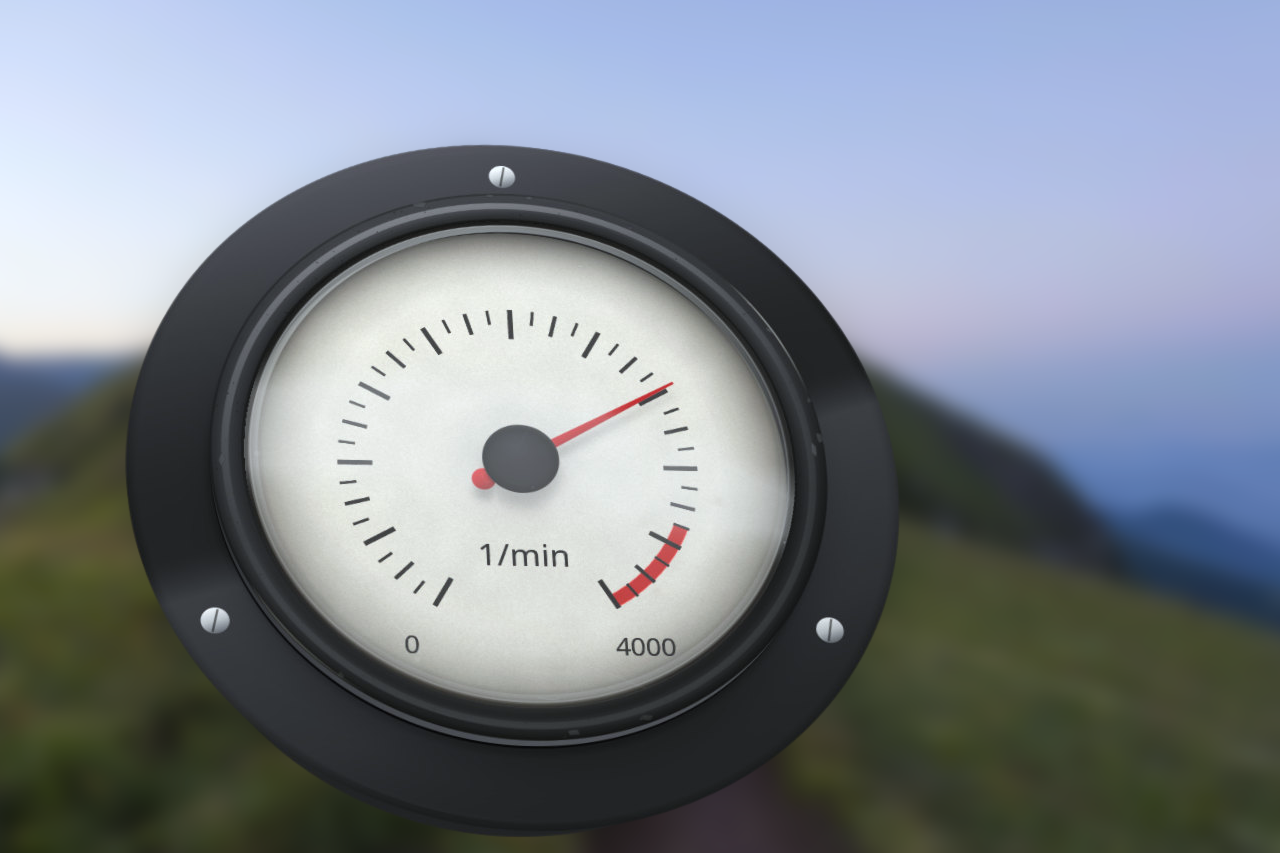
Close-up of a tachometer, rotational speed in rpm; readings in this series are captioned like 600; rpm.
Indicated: 2800; rpm
